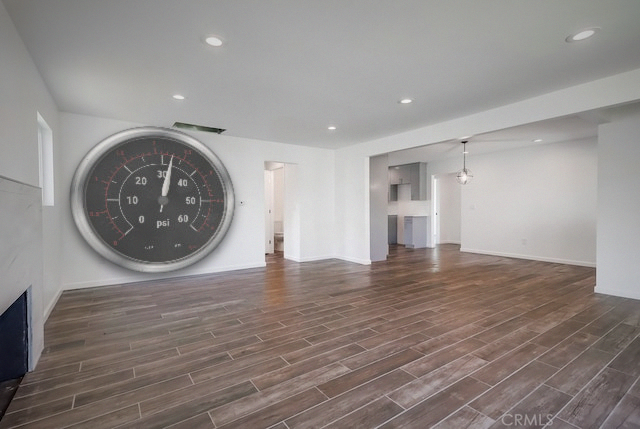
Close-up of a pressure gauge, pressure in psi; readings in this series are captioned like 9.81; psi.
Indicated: 32.5; psi
